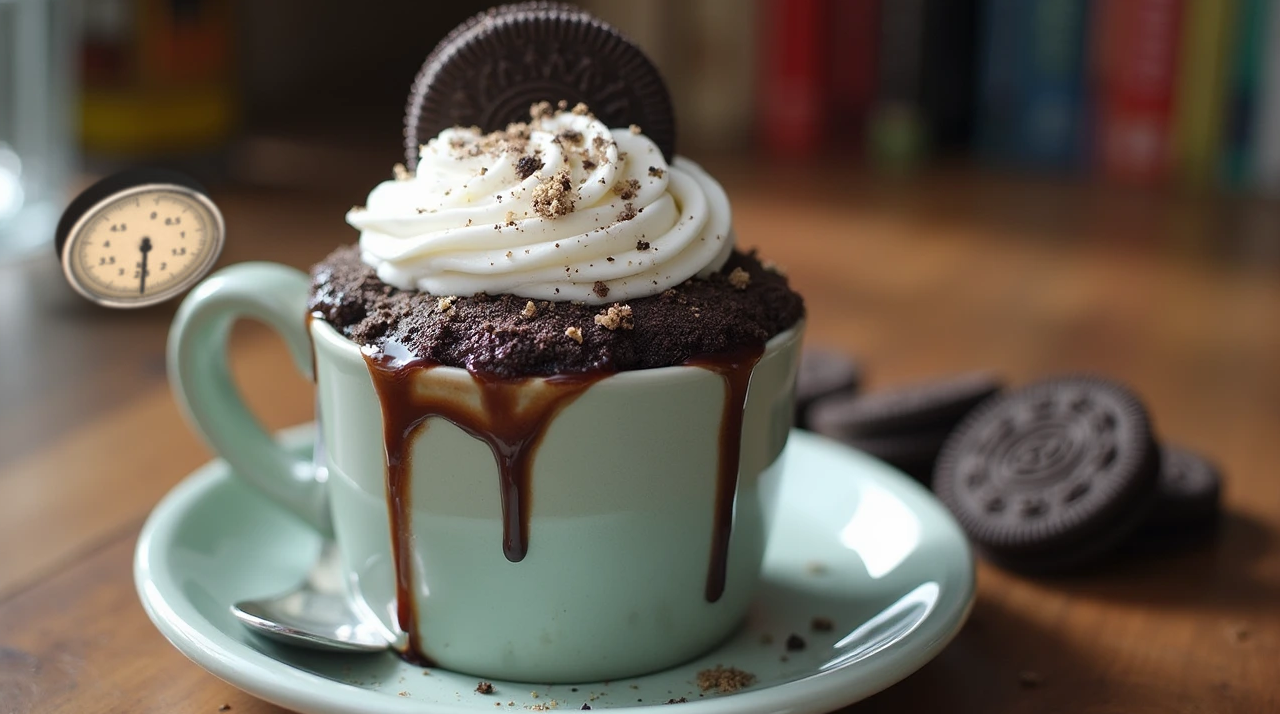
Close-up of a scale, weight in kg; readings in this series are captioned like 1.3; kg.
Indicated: 2.5; kg
